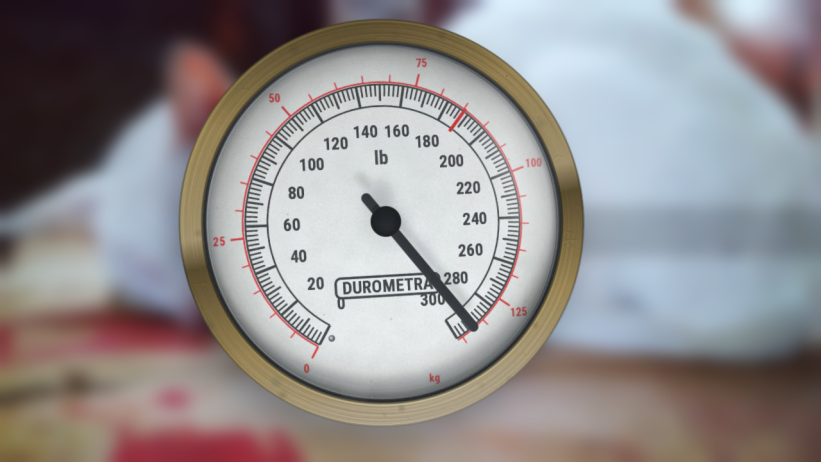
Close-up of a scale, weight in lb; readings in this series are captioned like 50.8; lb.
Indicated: 292; lb
